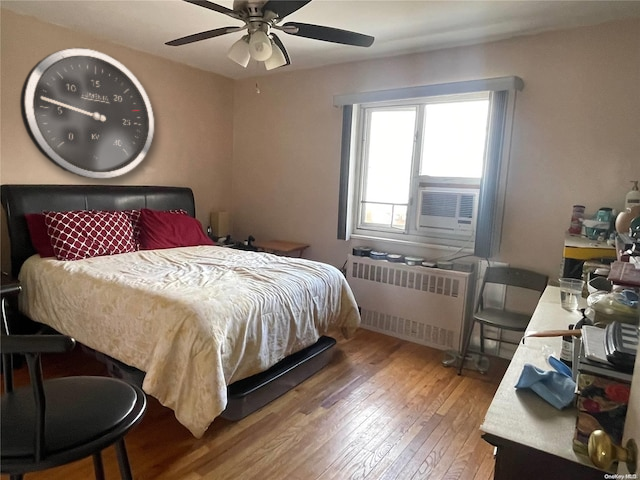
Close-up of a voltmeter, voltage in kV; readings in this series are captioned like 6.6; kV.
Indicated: 6; kV
